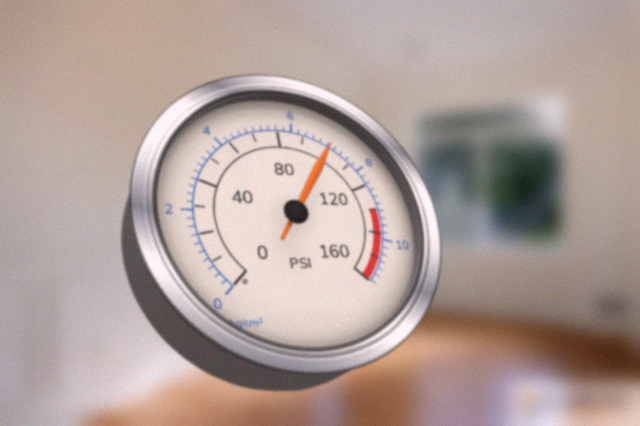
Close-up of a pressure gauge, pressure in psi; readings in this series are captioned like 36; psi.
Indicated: 100; psi
